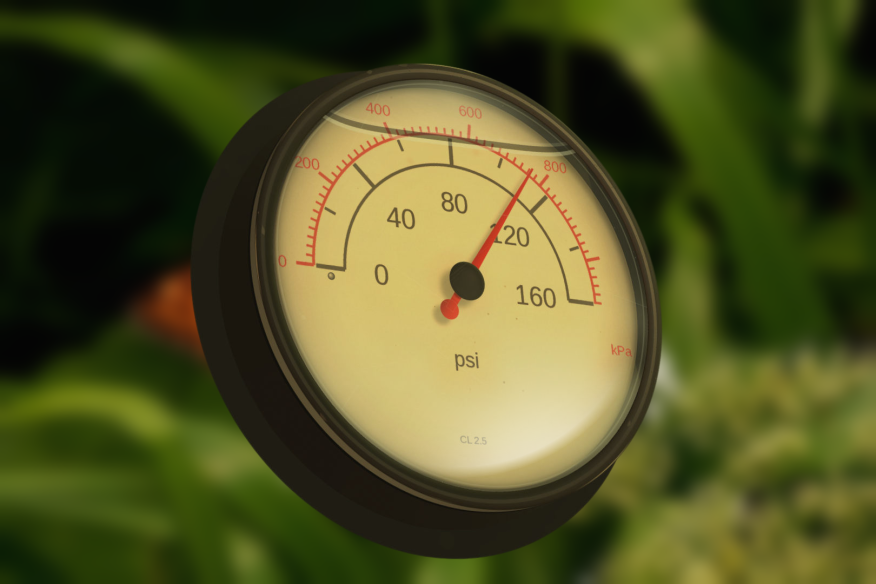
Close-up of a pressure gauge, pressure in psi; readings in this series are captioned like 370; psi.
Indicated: 110; psi
